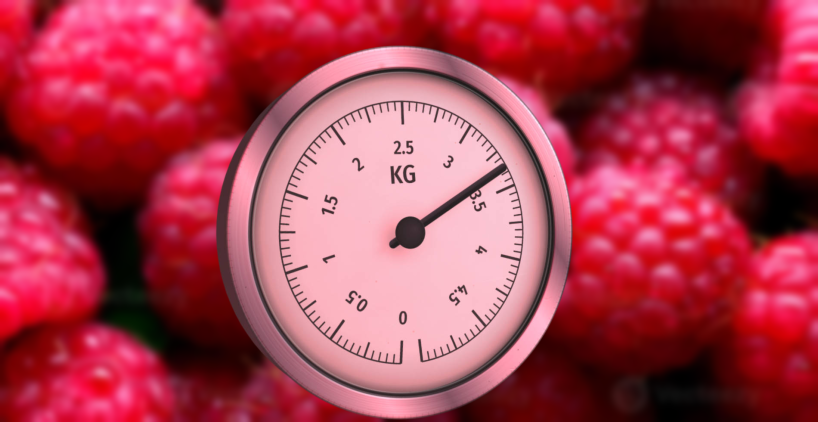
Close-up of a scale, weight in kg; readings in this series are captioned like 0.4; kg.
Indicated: 3.35; kg
